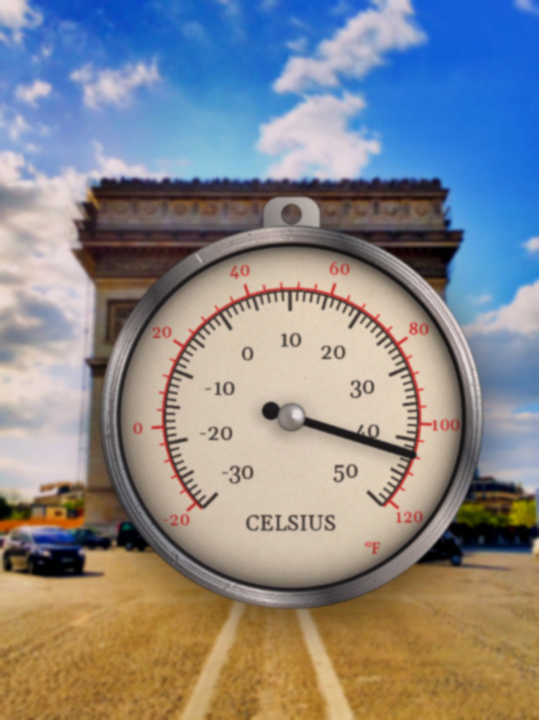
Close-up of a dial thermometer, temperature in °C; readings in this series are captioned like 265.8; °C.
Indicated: 42; °C
